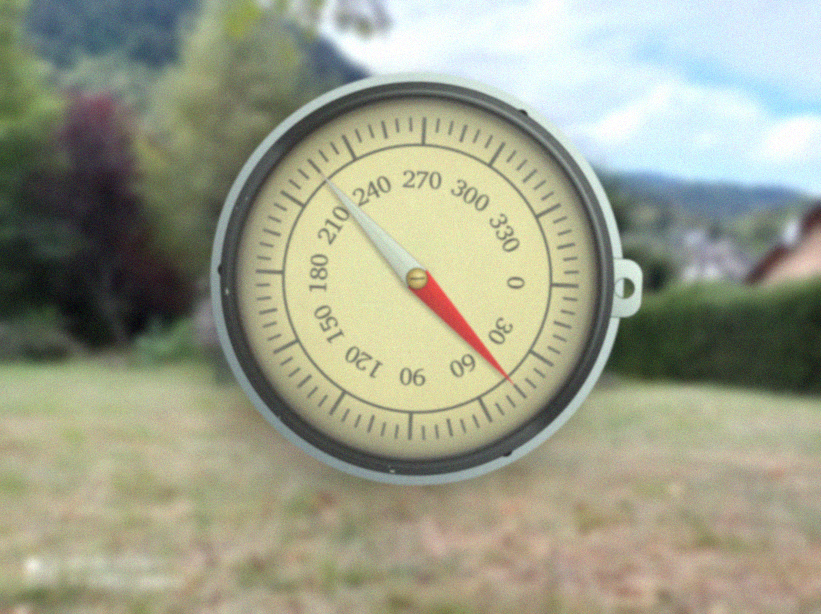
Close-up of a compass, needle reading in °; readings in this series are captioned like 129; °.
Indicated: 45; °
